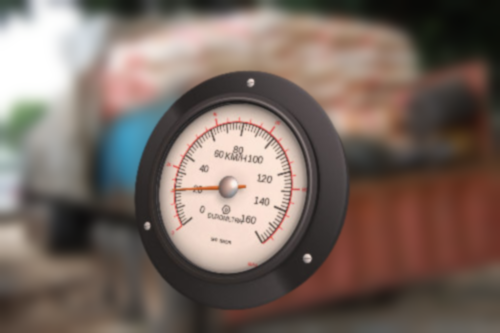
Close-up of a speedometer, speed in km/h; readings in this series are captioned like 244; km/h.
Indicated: 20; km/h
